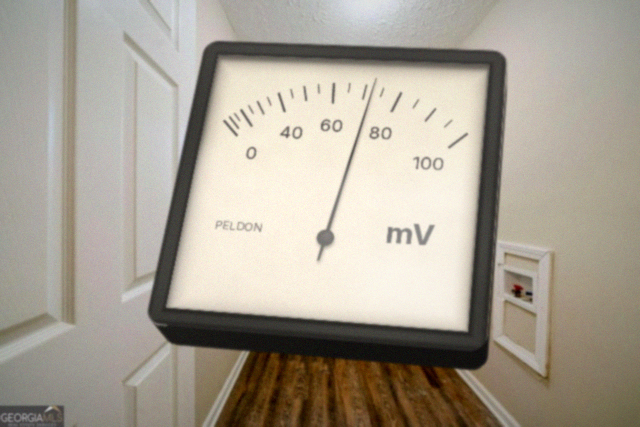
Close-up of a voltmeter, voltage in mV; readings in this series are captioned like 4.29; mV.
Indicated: 72.5; mV
